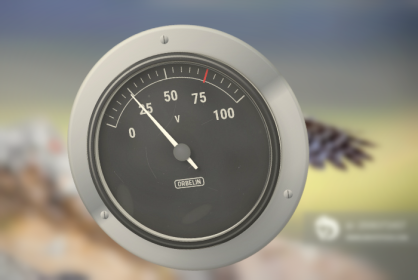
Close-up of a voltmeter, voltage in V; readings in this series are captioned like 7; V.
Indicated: 25; V
